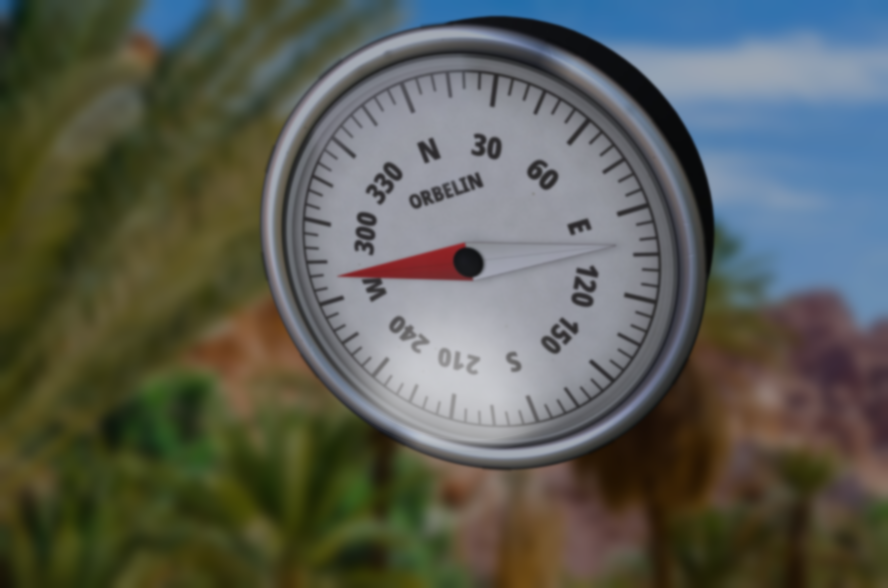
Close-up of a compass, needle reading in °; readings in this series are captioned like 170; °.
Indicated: 280; °
